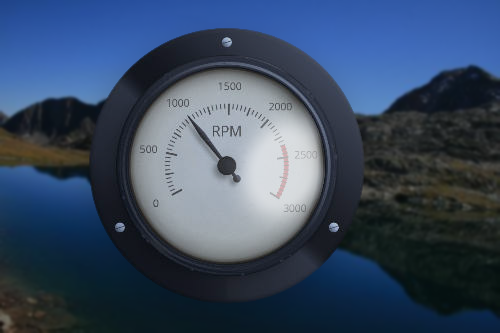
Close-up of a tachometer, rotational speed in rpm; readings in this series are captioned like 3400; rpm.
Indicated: 1000; rpm
